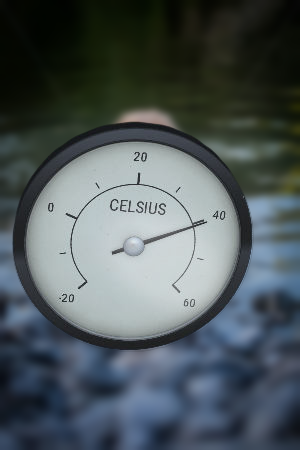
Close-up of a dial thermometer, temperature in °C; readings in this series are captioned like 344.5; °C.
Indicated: 40; °C
